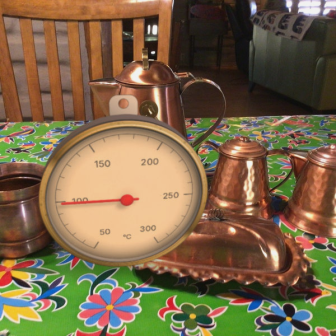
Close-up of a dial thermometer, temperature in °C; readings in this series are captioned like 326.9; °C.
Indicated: 100; °C
